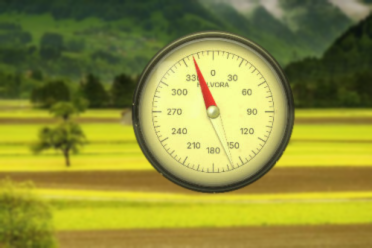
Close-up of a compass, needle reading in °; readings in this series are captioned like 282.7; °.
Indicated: 340; °
